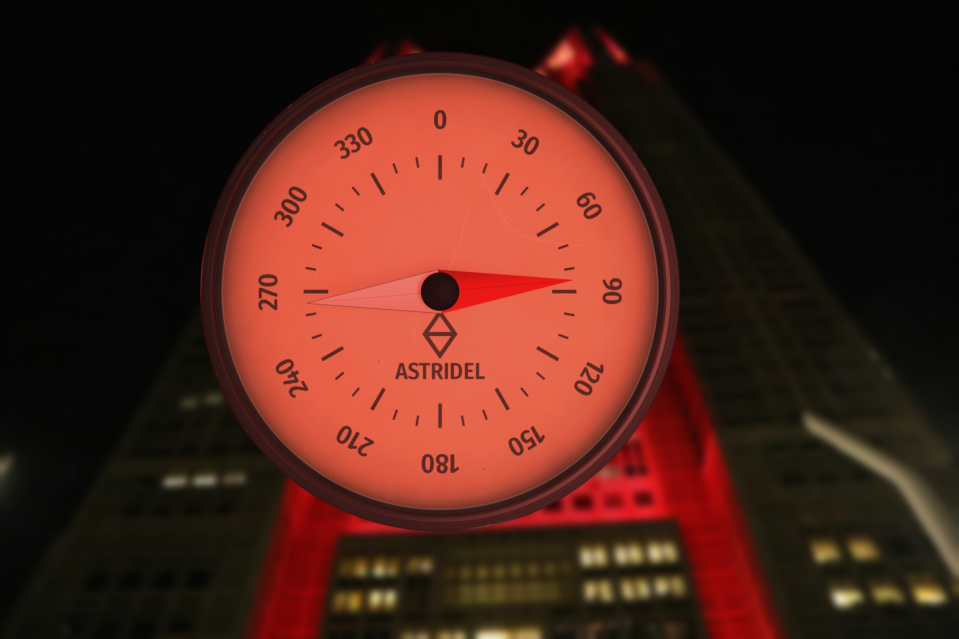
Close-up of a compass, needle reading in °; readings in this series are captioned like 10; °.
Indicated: 85; °
